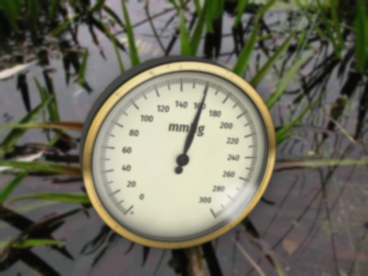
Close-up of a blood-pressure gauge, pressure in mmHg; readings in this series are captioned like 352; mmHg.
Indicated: 160; mmHg
